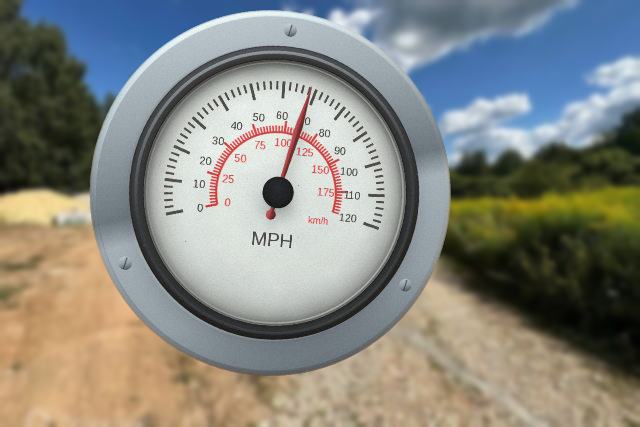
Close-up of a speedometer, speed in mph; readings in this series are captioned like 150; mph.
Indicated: 68; mph
